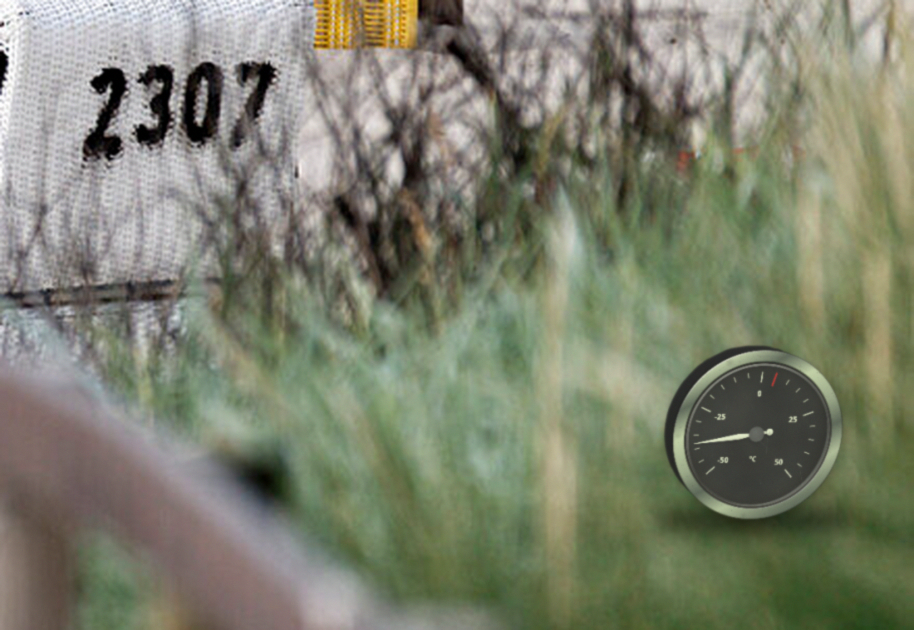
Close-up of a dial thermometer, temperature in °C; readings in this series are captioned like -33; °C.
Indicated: -37.5; °C
